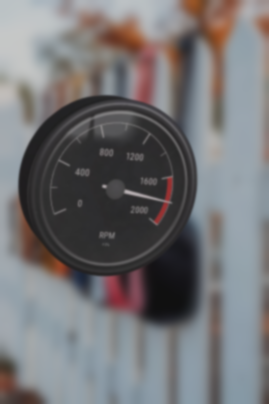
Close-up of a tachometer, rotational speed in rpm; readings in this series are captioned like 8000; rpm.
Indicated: 1800; rpm
